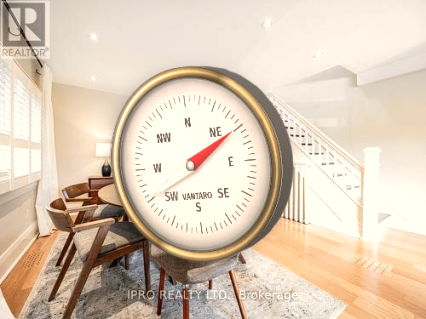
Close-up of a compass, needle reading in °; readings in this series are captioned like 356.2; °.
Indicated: 60; °
